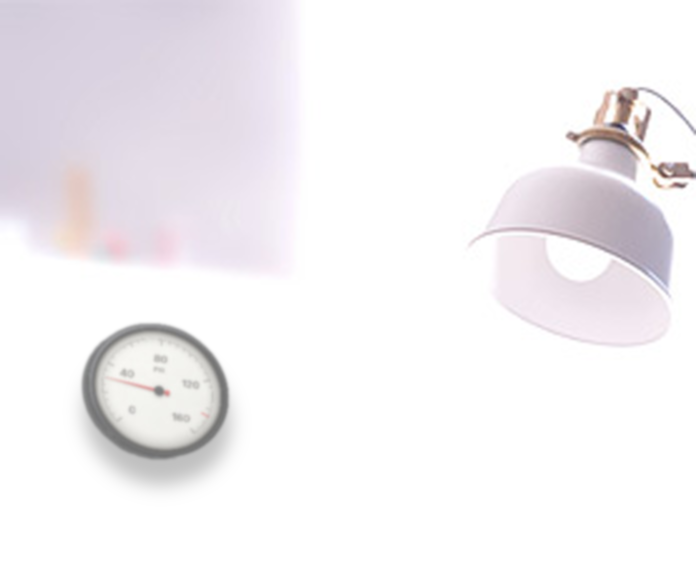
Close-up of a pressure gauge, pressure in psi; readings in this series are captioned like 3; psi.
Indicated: 30; psi
